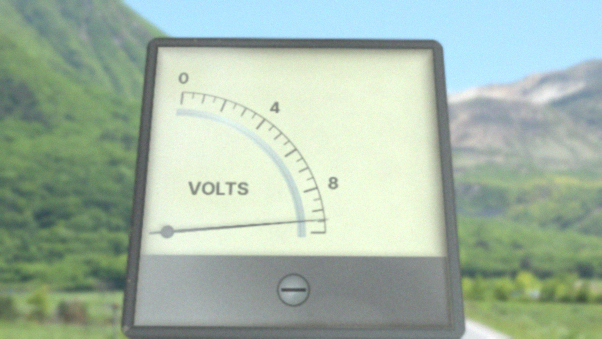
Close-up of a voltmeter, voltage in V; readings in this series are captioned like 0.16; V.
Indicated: 9.5; V
